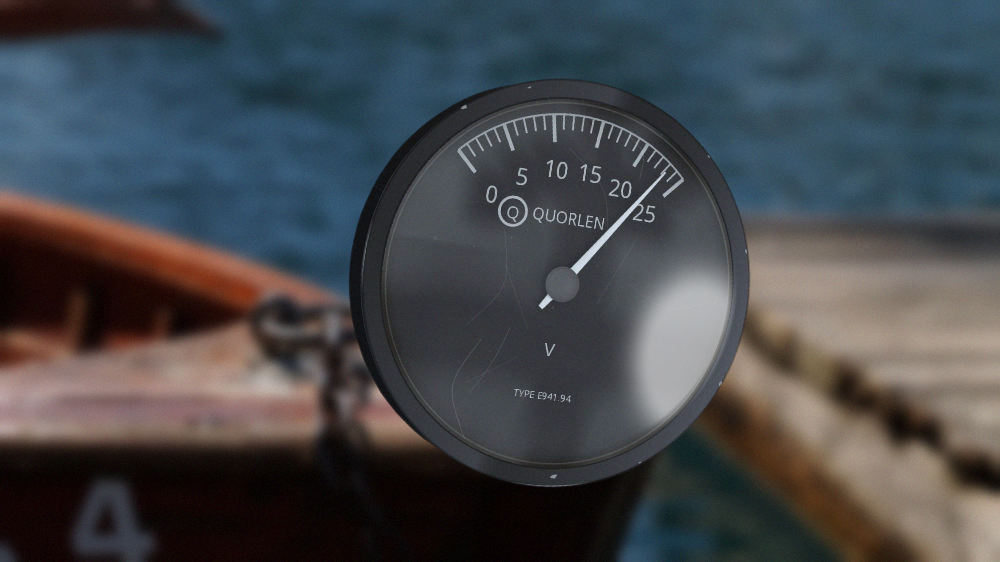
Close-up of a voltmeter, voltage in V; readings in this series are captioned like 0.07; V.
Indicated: 23; V
